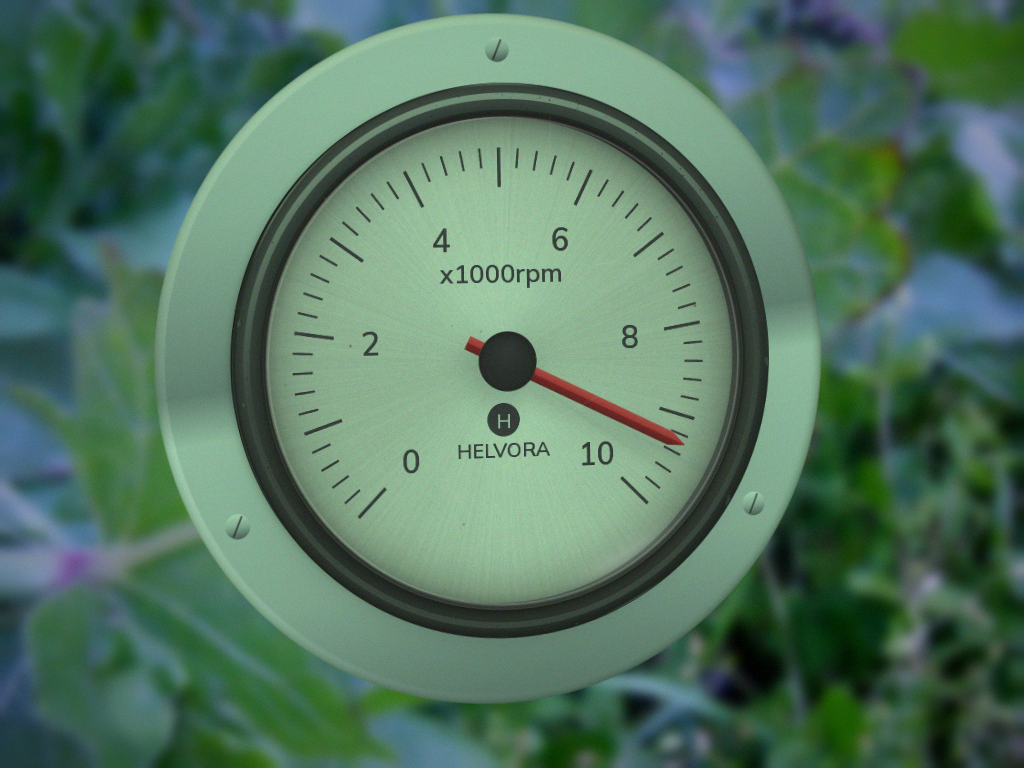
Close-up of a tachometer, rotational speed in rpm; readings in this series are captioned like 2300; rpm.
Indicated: 9300; rpm
